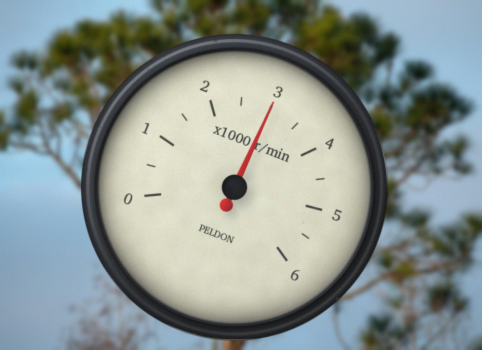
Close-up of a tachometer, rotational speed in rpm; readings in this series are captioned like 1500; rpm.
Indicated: 3000; rpm
